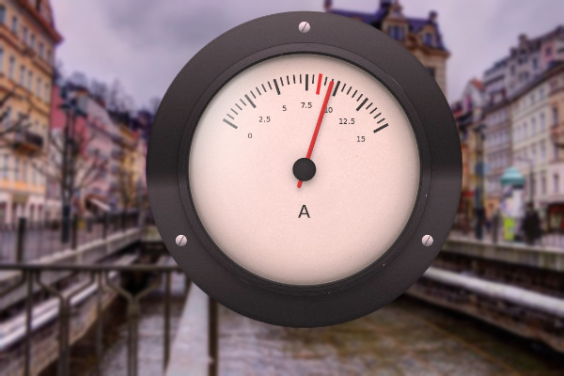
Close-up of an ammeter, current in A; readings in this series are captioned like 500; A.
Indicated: 9.5; A
